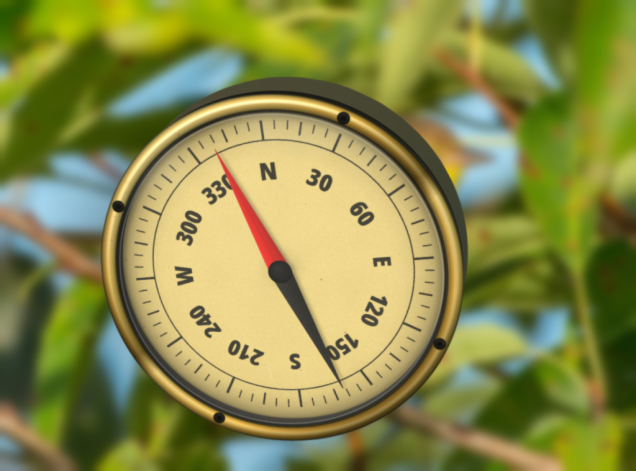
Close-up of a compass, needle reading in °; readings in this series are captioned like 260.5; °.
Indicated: 340; °
